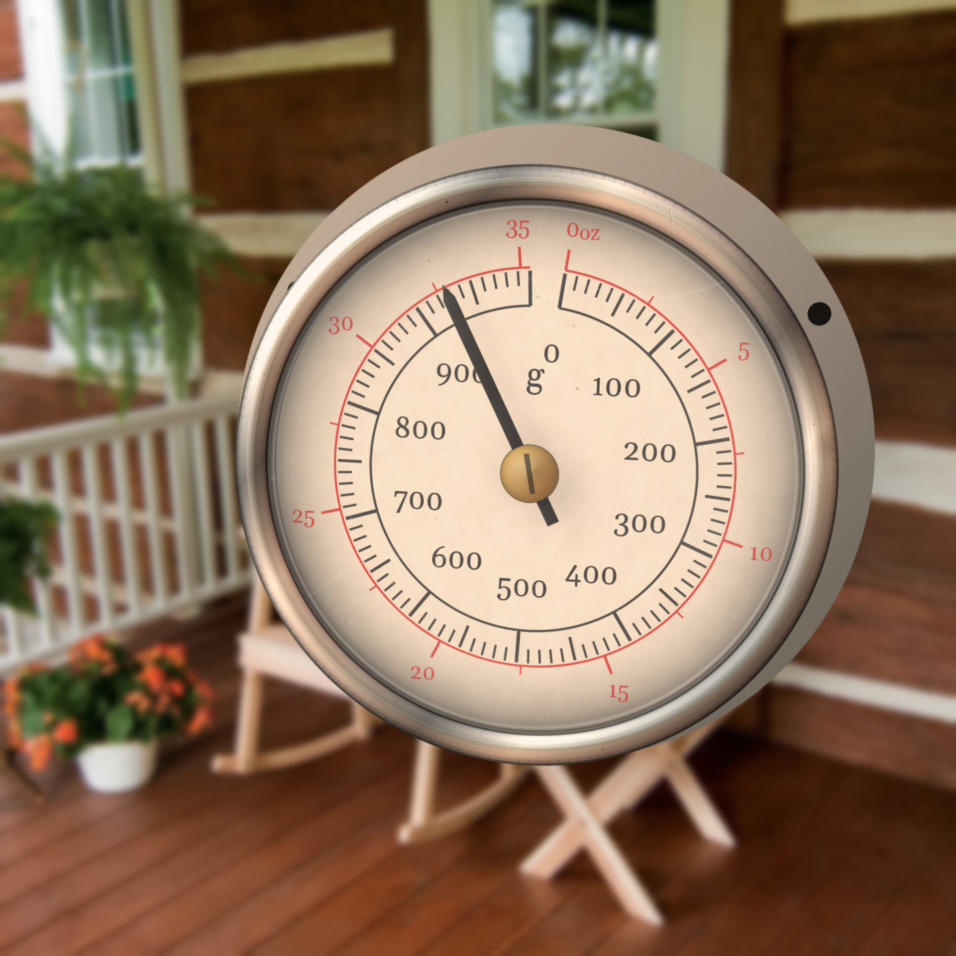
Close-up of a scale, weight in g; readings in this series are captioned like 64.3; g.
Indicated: 930; g
